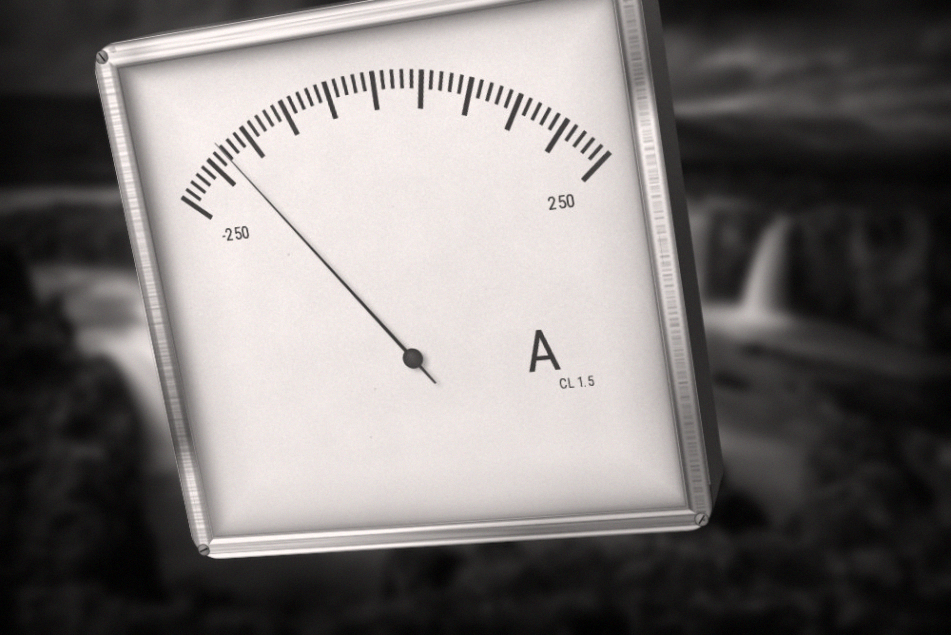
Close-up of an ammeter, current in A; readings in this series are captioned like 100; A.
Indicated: -180; A
